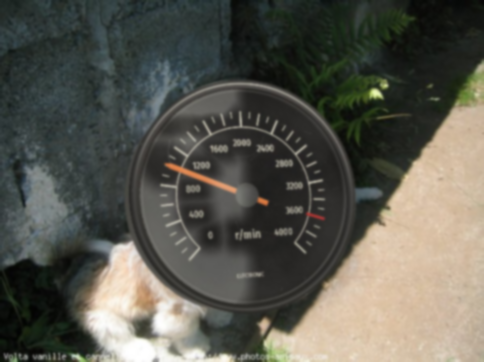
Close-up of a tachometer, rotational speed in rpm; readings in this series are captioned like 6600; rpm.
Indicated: 1000; rpm
